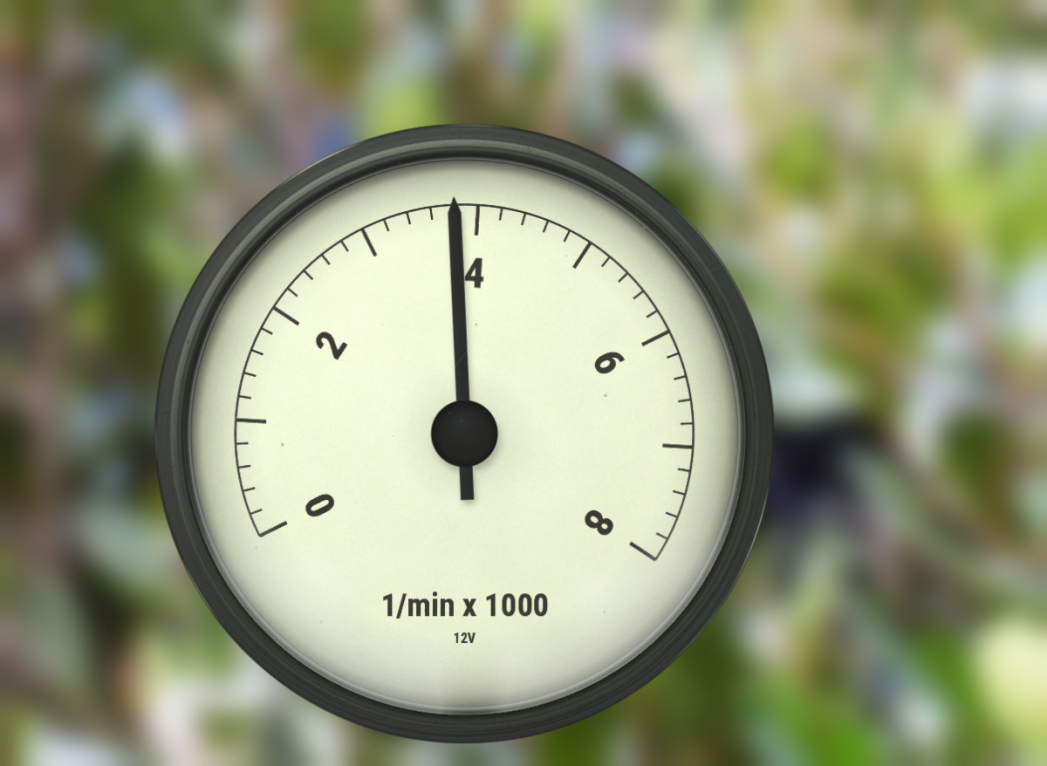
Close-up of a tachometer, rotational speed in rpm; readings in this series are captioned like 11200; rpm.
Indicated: 3800; rpm
